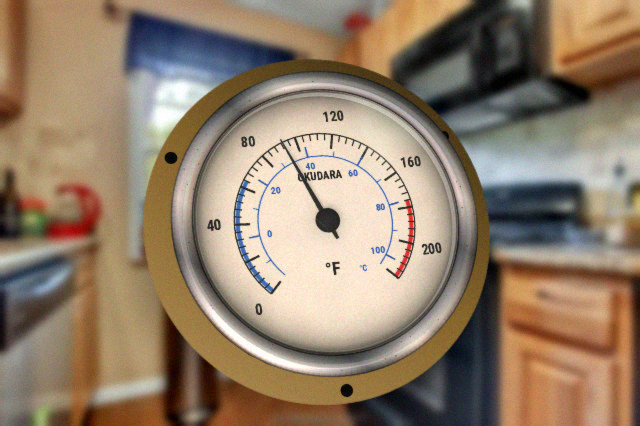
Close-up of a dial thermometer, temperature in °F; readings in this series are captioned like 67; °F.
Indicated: 92; °F
